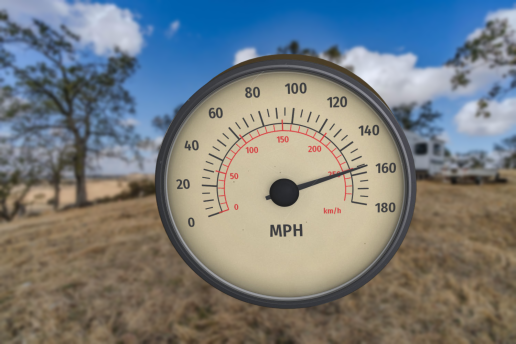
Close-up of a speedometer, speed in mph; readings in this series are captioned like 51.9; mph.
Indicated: 155; mph
